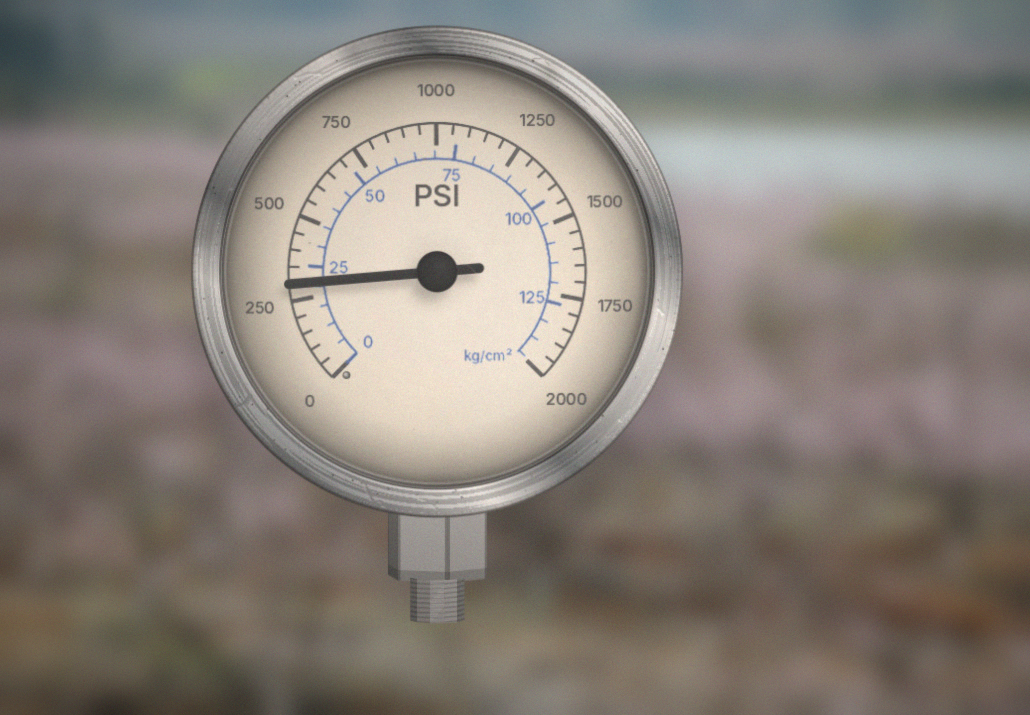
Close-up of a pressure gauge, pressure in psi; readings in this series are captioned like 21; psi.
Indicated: 300; psi
